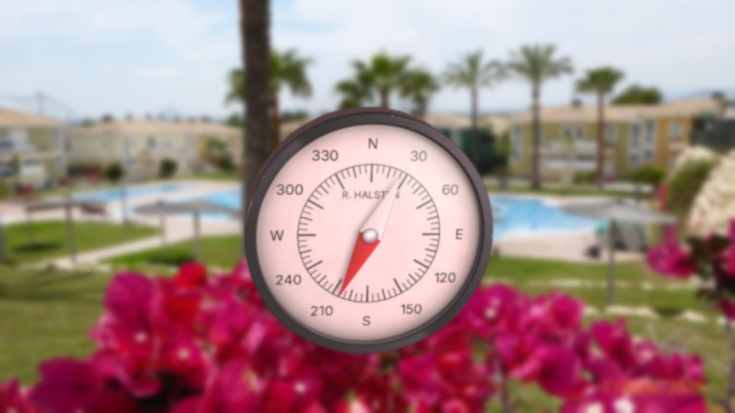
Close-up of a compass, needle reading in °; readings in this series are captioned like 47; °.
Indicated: 205; °
